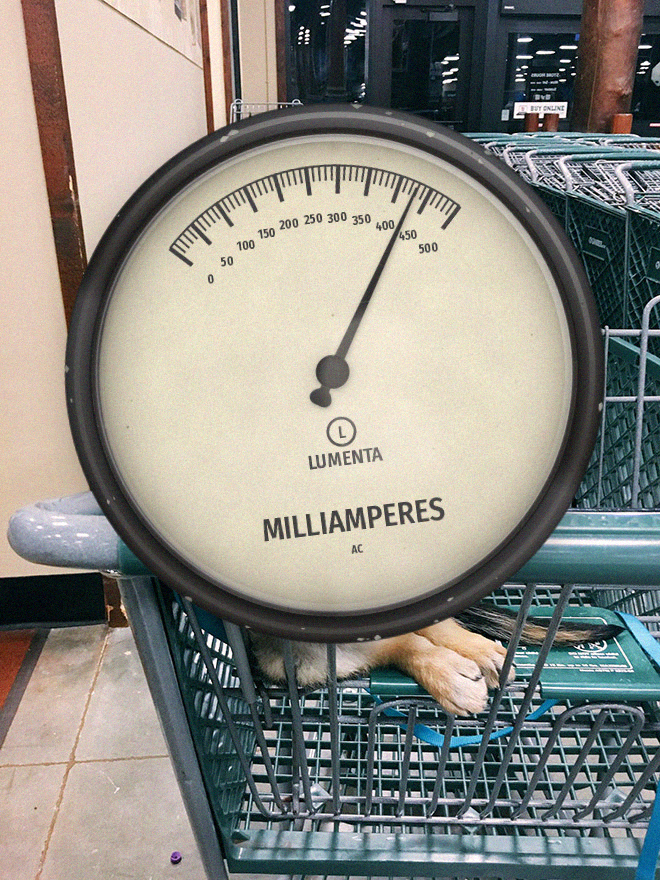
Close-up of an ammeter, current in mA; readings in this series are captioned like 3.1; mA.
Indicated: 430; mA
